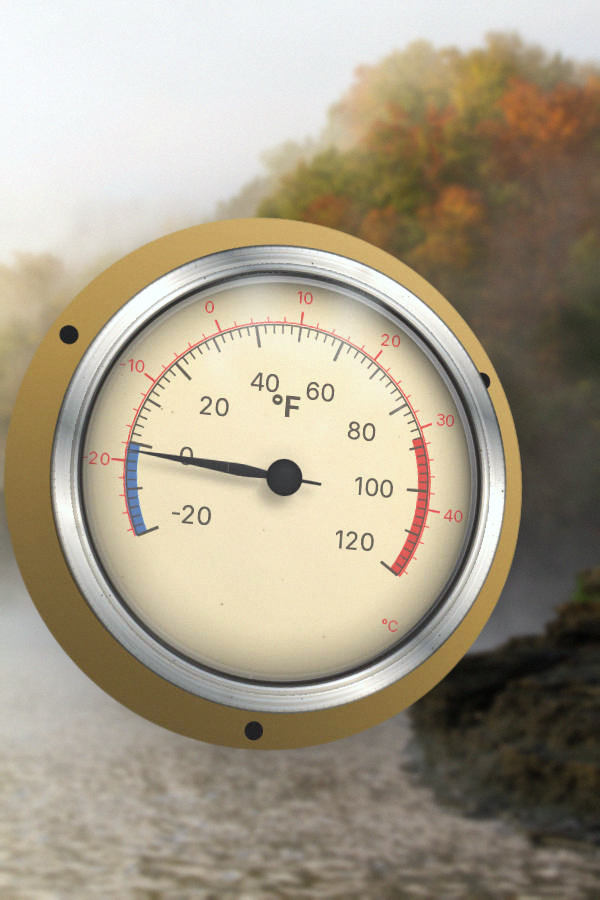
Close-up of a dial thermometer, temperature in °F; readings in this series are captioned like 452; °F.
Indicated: -2; °F
